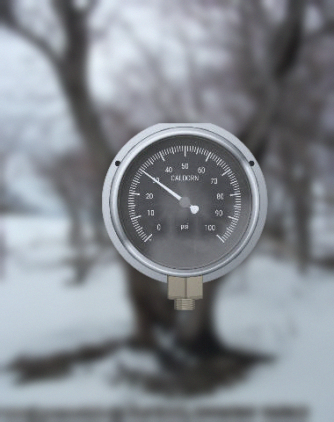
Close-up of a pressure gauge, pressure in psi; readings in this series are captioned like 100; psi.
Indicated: 30; psi
